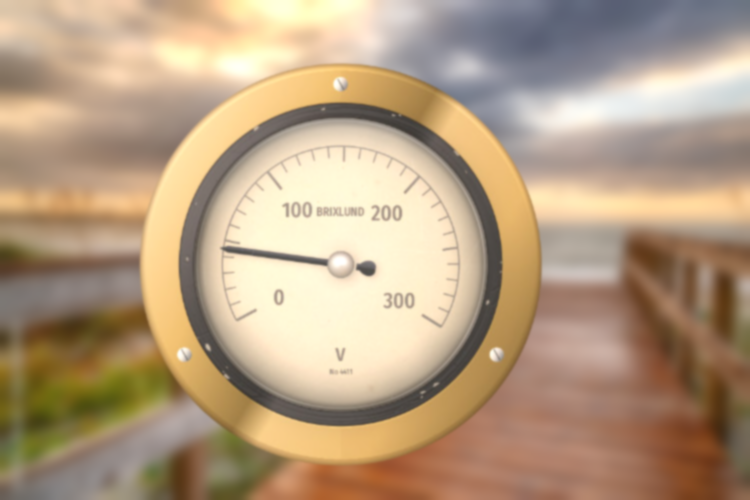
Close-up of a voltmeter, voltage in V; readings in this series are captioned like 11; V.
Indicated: 45; V
